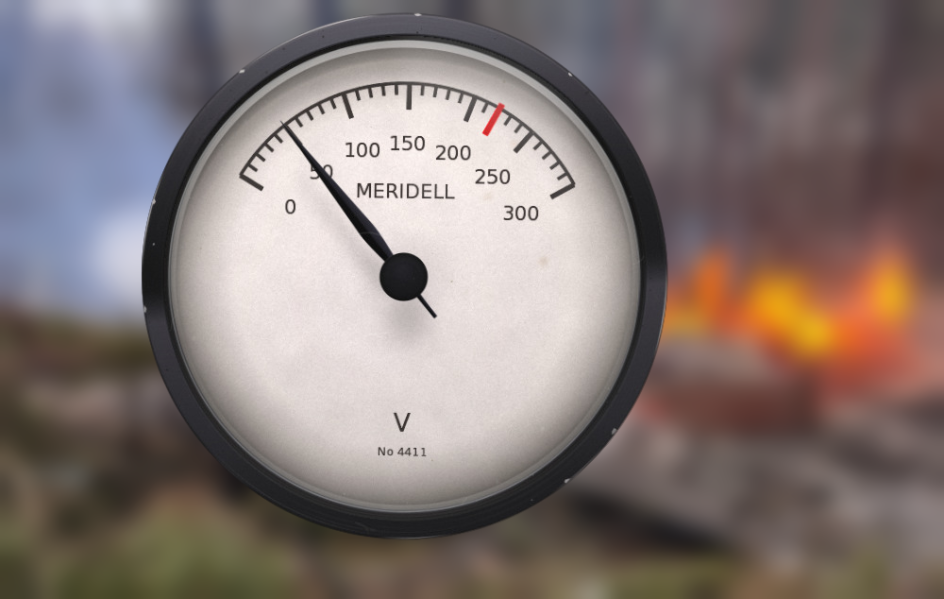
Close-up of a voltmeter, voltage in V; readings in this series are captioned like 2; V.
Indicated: 50; V
